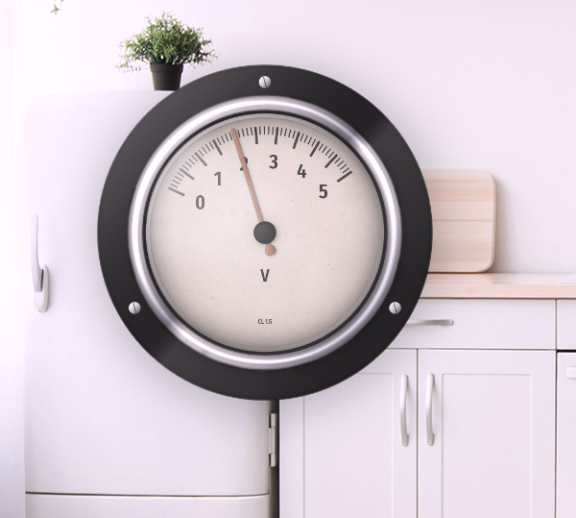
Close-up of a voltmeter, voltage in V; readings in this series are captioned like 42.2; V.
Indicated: 2; V
